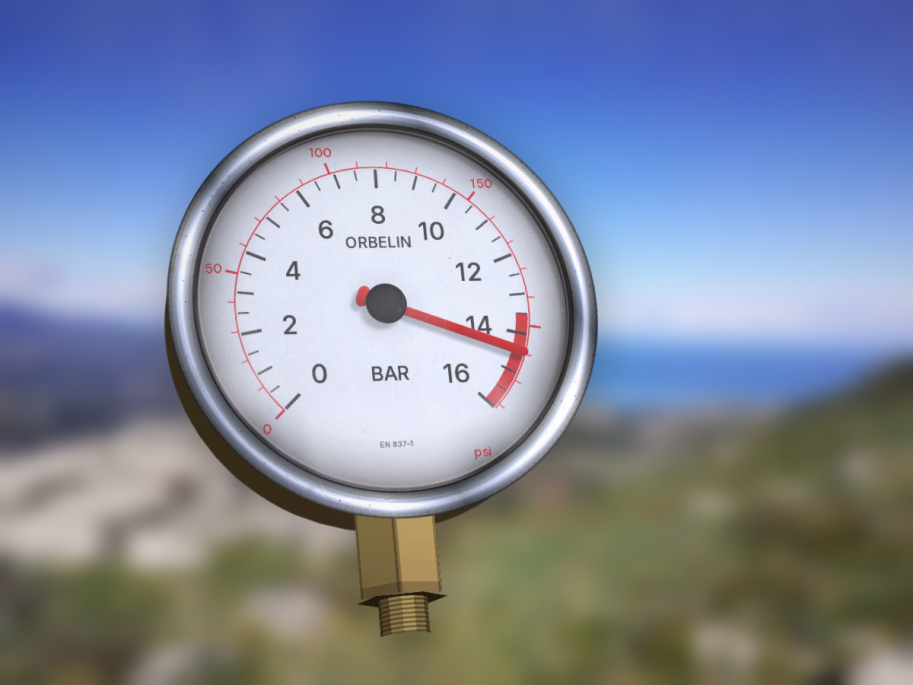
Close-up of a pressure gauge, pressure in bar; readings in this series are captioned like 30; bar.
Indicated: 14.5; bar
